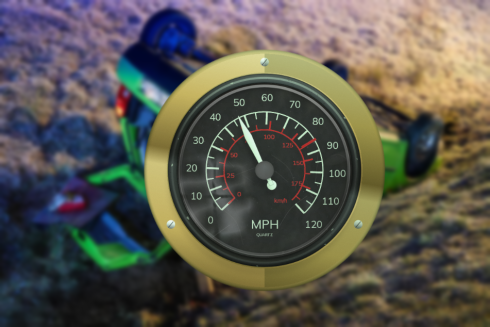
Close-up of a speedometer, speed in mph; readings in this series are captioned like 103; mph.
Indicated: 47.5; mph
